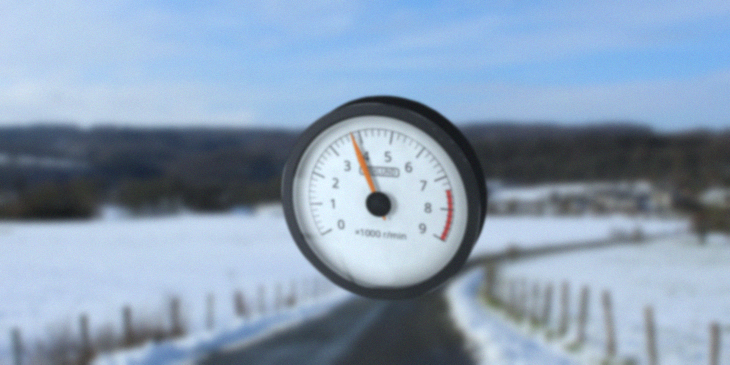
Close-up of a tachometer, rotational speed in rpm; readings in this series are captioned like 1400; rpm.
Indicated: 3800; rpm
